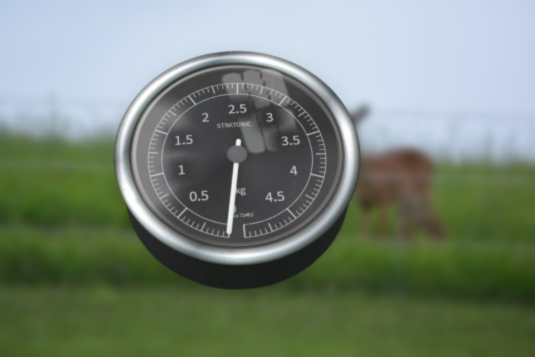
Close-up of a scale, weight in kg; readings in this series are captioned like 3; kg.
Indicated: 0; kg
